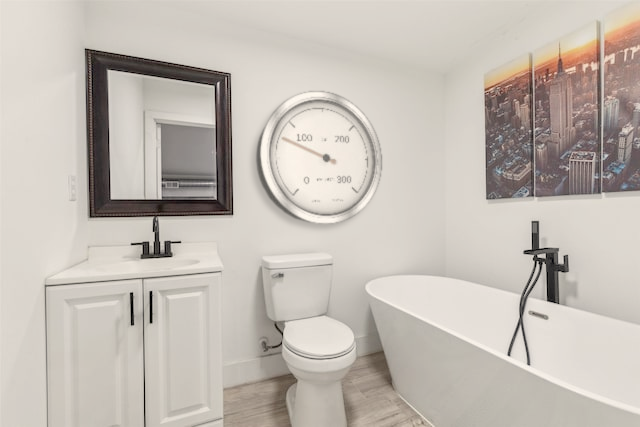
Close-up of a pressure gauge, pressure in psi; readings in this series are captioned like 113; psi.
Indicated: 75; psi
